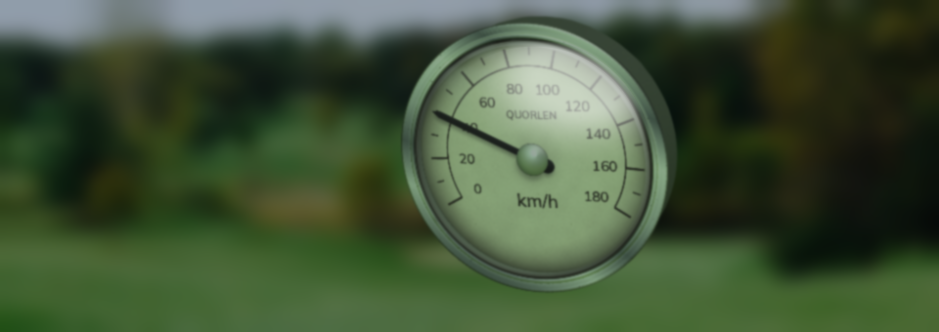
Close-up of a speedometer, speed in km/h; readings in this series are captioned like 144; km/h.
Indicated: 40; km/h
